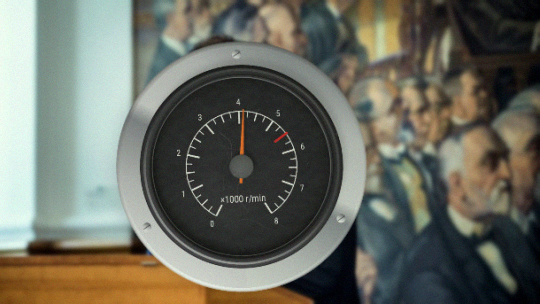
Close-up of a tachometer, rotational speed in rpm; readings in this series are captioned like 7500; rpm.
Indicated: 4125; rpm
